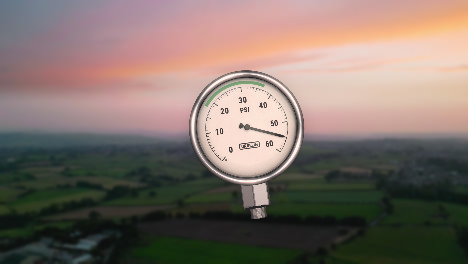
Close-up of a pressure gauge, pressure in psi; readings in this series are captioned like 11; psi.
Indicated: 55; psi
